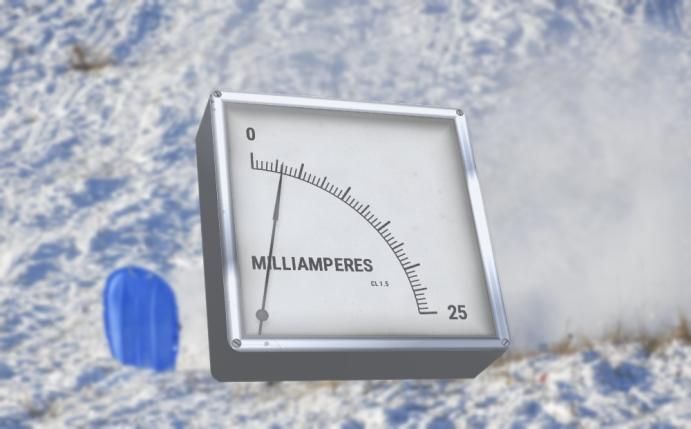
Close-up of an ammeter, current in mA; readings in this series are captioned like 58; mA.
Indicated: 3; mA
